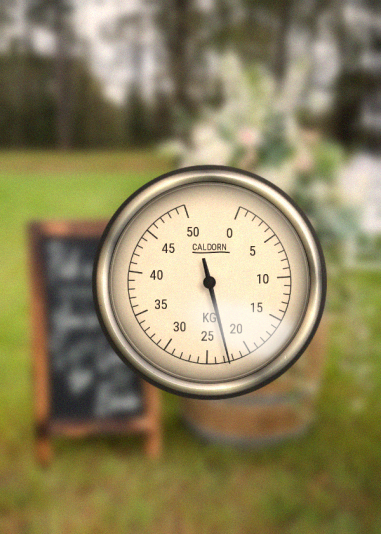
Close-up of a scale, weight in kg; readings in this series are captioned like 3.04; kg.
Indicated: 22.5; kg
